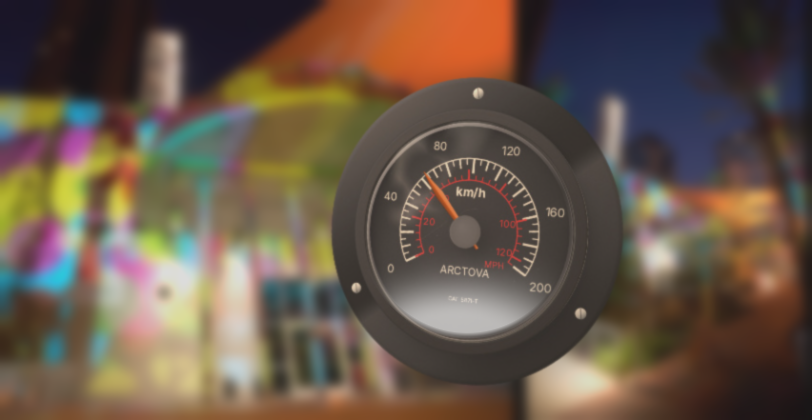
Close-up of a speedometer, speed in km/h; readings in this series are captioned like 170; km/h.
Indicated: 65; km/h
